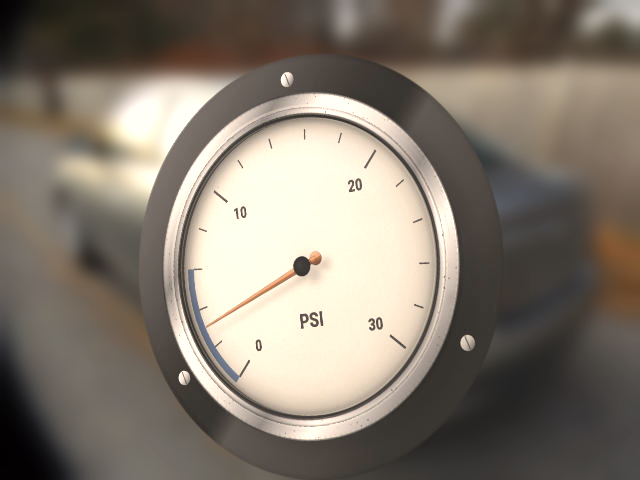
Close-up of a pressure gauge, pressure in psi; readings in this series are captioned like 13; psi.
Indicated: 3; psi
